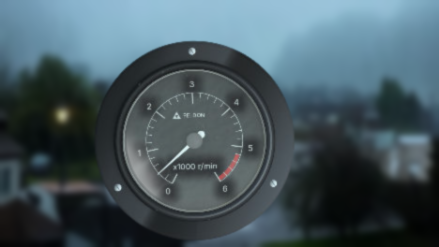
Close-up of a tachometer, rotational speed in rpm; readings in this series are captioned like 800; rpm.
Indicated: 400; rpm
